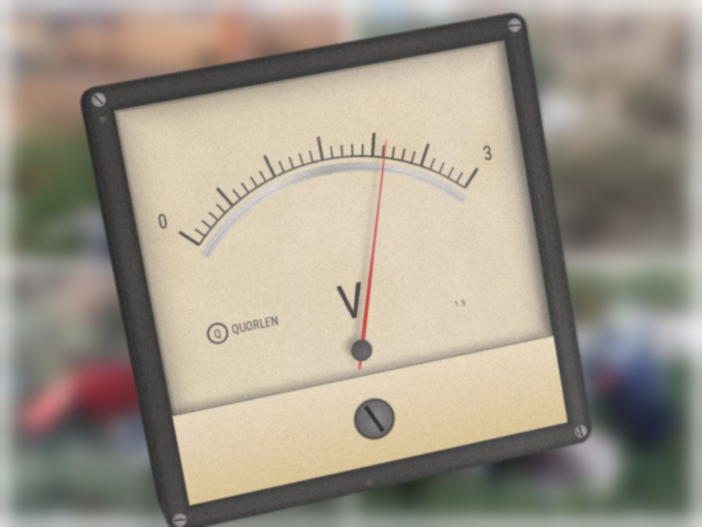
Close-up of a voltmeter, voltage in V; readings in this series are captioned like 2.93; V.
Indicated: 2.1; V
